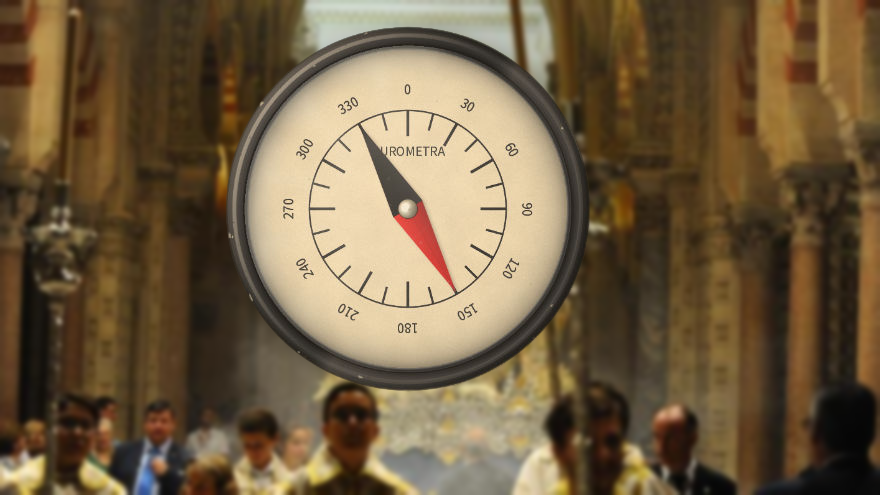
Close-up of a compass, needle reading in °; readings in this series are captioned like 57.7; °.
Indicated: 150; °
